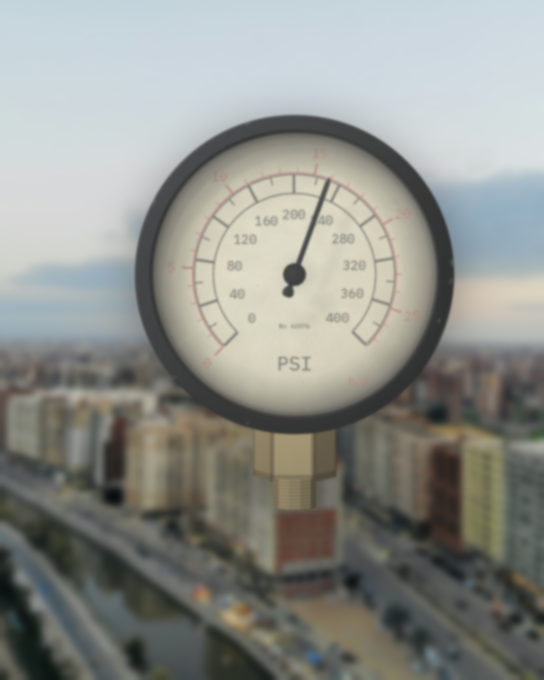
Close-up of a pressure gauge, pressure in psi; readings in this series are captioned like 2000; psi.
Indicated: 230; psi
